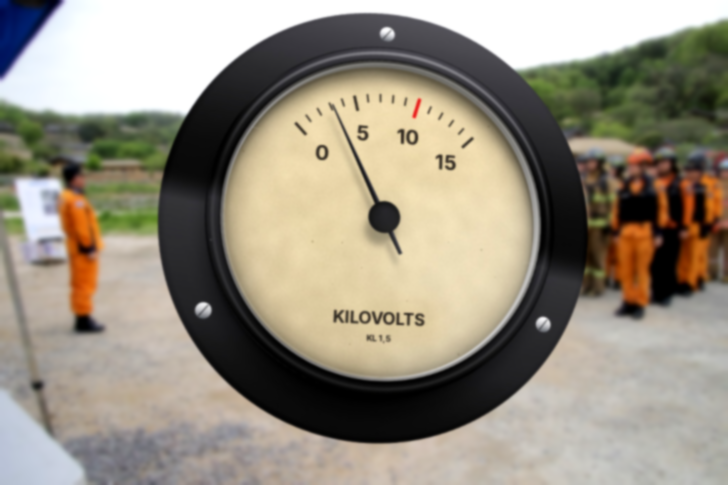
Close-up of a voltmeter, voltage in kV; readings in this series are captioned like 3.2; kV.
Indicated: 3; kV
